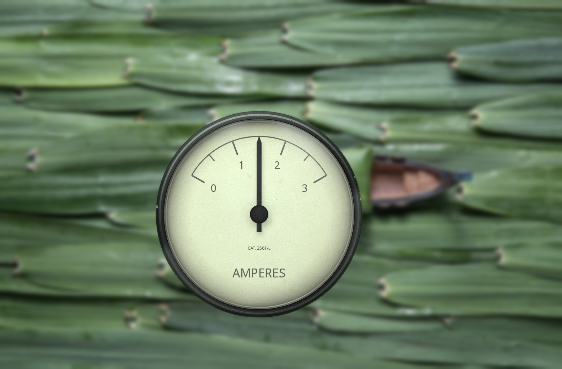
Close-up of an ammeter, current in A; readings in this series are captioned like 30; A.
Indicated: 1.5; A
